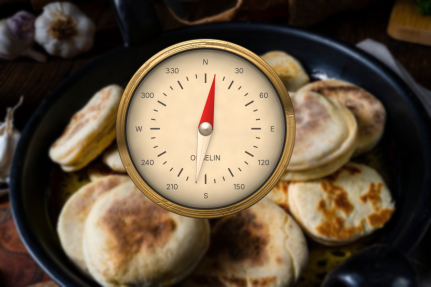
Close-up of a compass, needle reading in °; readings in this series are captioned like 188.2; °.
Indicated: 10; °
